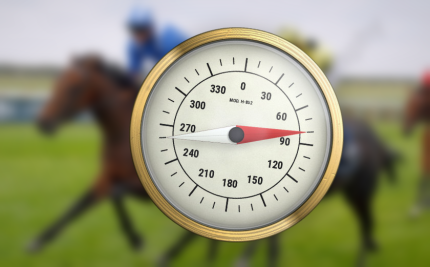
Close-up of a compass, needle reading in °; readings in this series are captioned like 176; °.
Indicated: 80; °
